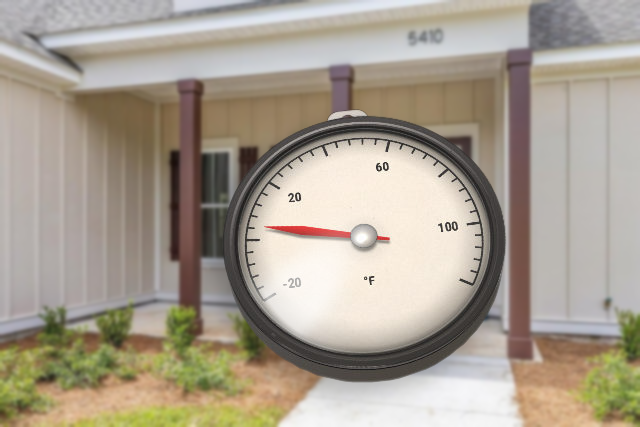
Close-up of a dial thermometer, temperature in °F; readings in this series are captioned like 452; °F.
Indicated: 4; °F
